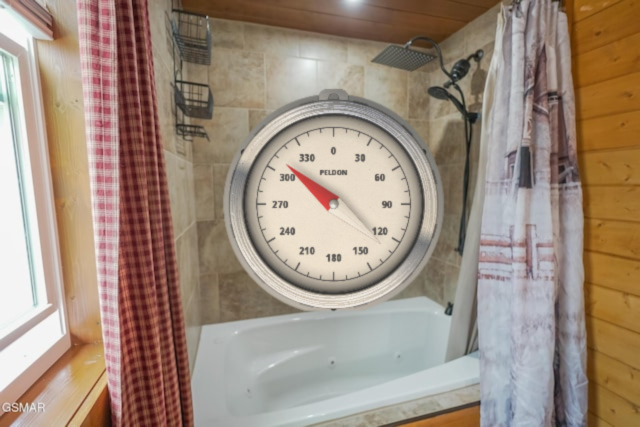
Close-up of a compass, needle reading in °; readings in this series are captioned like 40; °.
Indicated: 310; °
